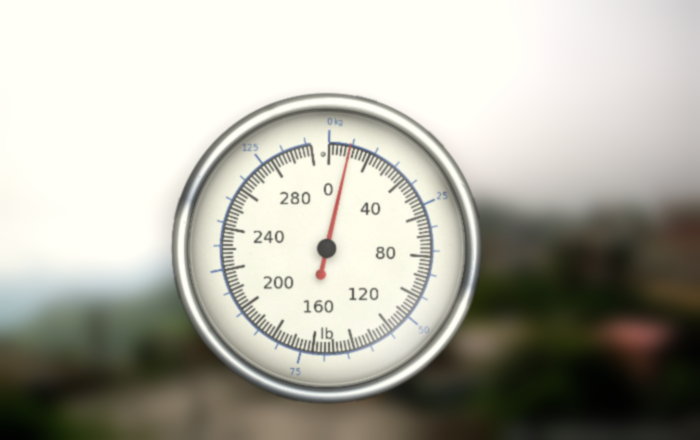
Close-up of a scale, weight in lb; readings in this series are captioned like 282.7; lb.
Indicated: 10; lb
